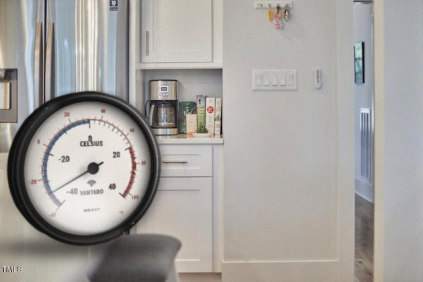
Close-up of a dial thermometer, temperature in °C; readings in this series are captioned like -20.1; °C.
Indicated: -34; °C
